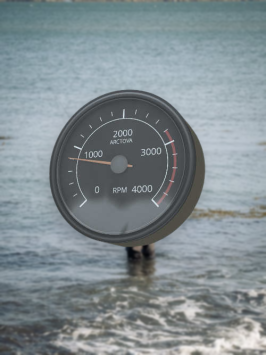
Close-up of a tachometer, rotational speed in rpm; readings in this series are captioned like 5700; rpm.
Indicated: 800; rpm
